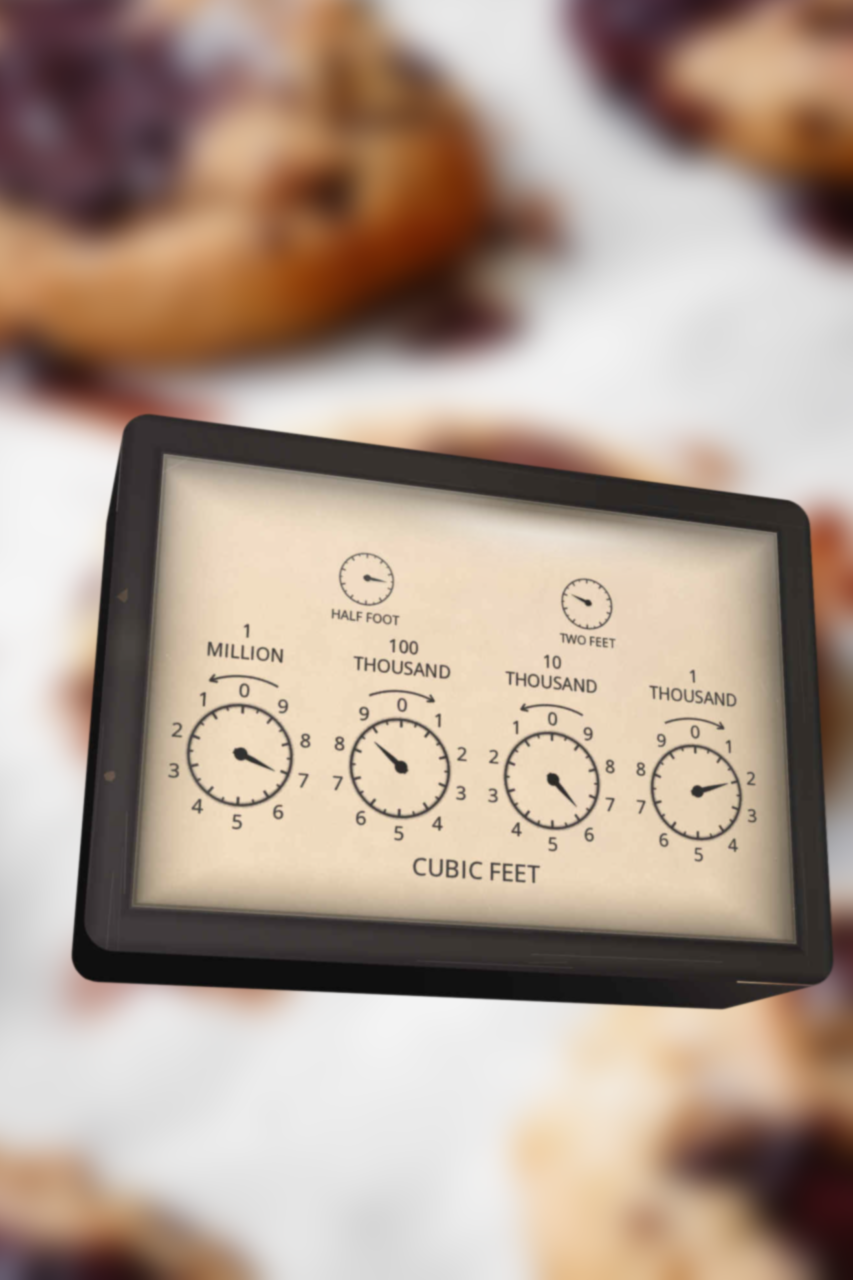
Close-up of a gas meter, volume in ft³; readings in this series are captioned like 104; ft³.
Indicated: 686200; ft³
